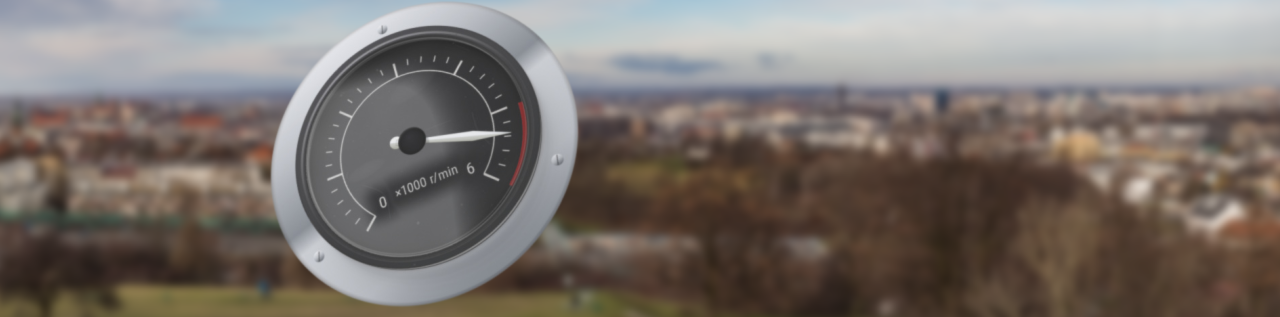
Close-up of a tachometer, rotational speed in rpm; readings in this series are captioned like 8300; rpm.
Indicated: 5400; rpm
